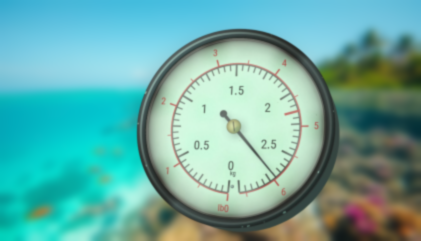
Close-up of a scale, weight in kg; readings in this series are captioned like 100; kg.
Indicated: 2.7; kg
